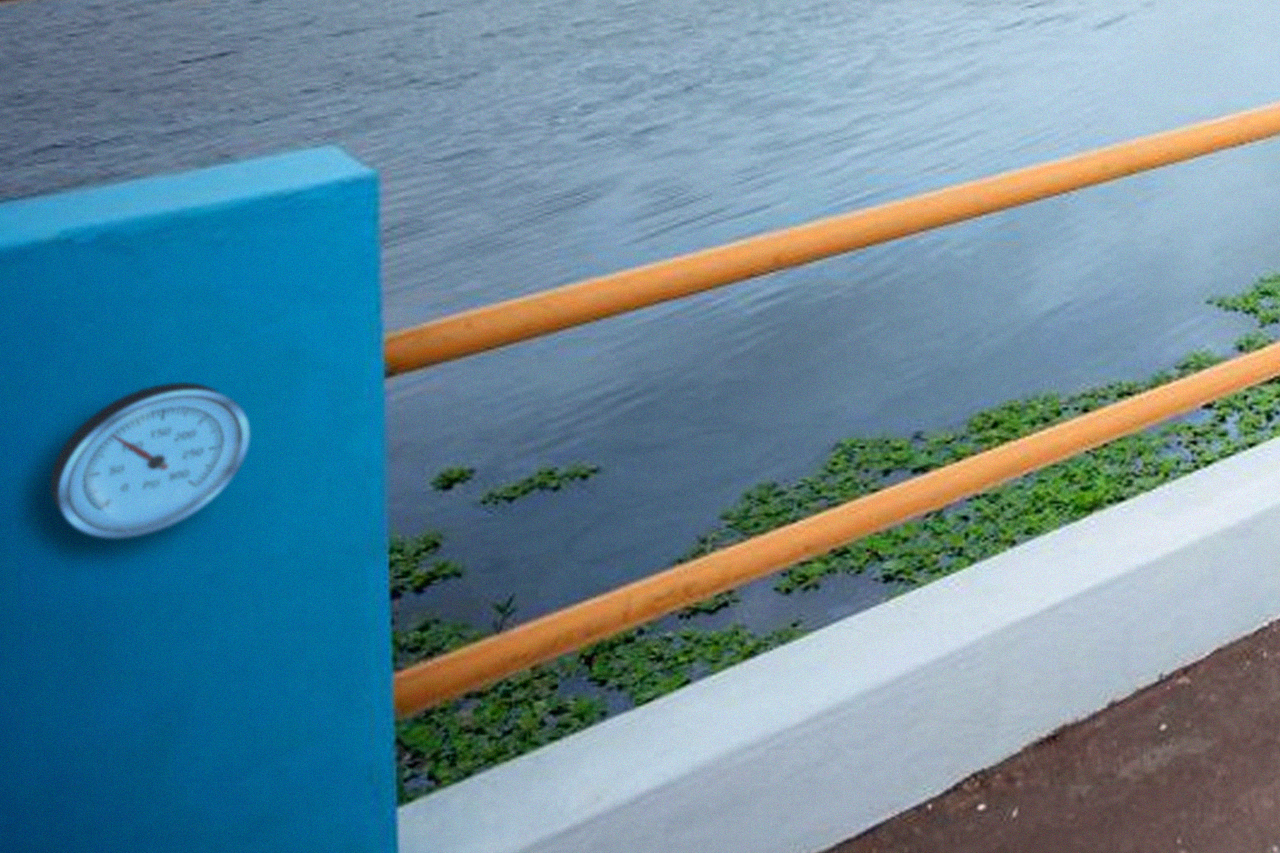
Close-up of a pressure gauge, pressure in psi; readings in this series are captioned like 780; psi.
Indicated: 100; psi
